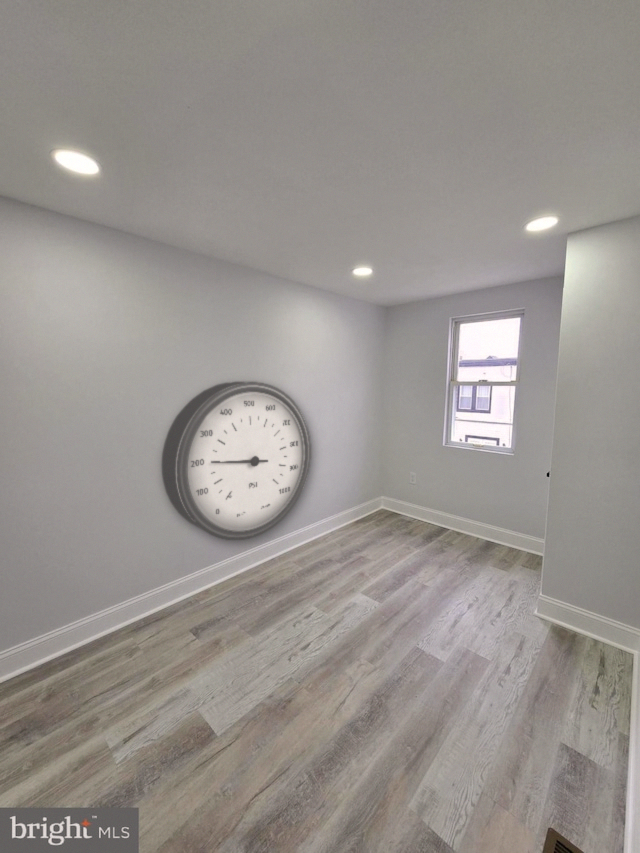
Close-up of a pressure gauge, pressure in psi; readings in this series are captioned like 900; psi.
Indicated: 200; psi
